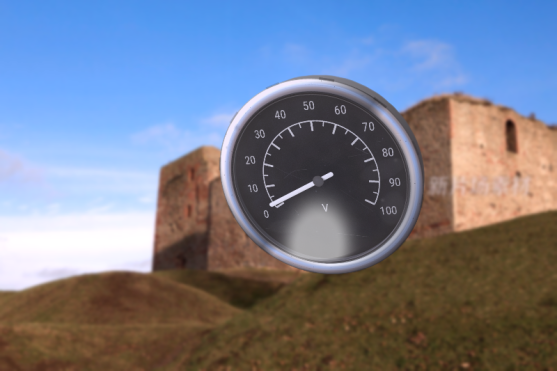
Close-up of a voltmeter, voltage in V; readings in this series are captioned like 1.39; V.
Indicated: 2.5; V
